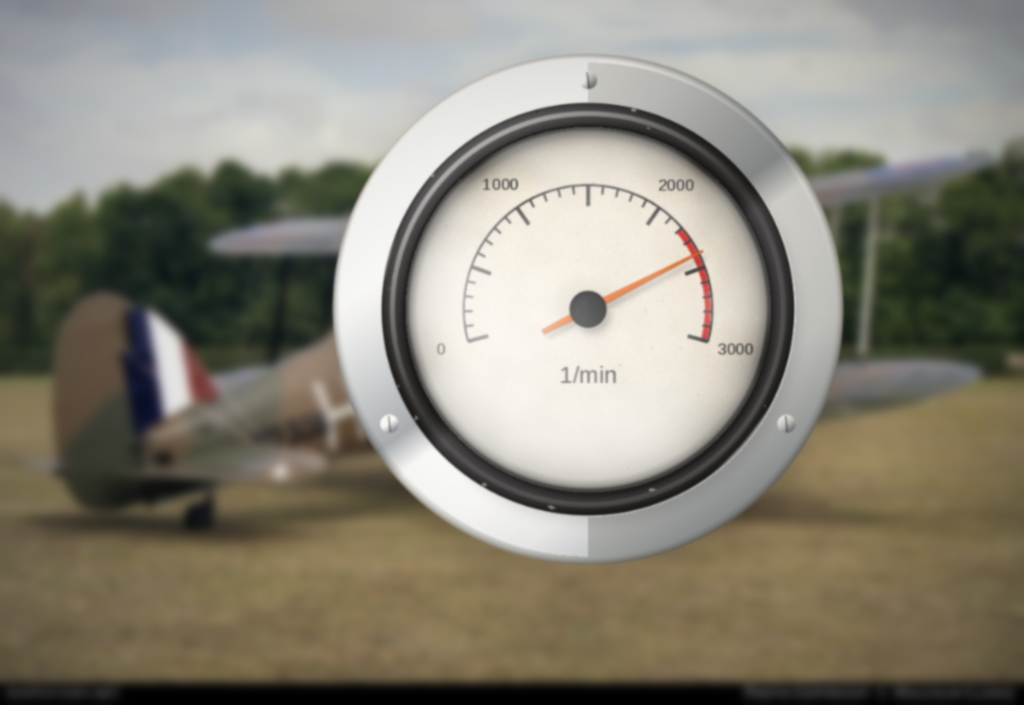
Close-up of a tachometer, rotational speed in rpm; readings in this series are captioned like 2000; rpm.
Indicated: 2400; rpm
